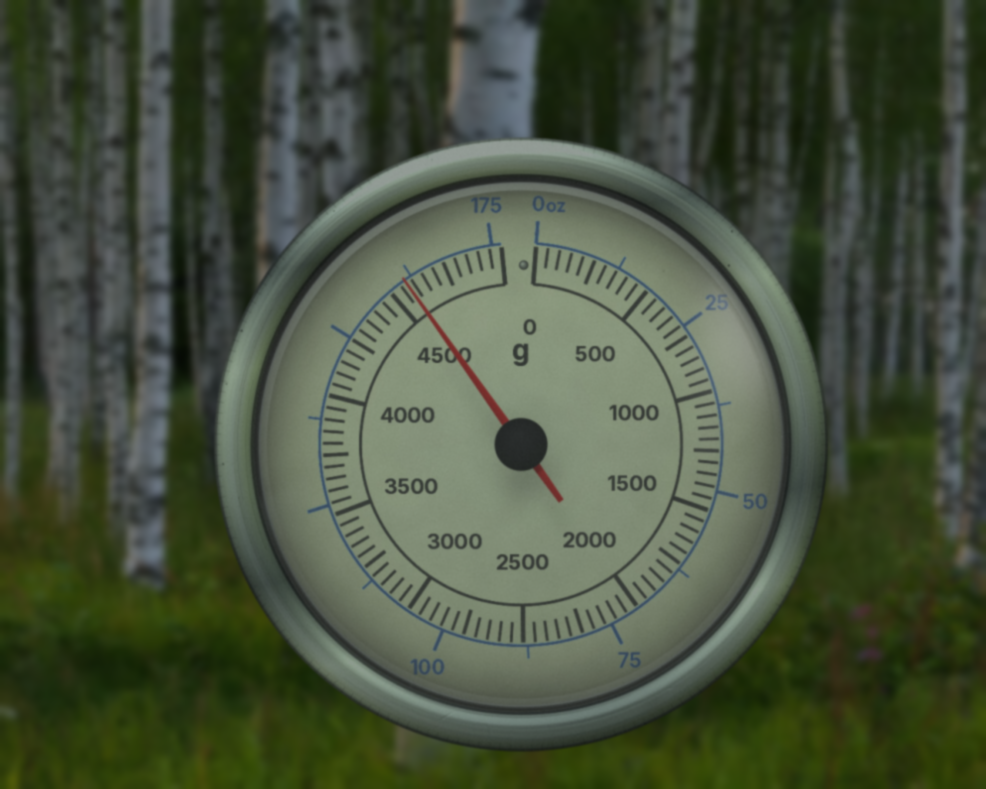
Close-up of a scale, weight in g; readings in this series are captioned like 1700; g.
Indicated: 4575; g
